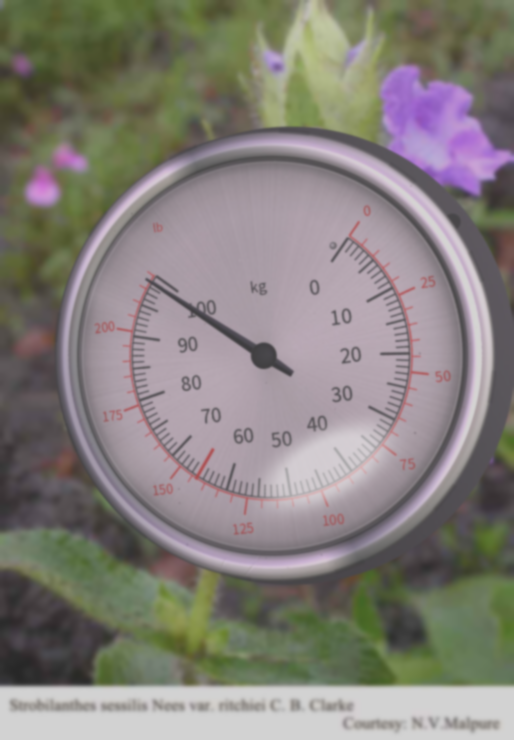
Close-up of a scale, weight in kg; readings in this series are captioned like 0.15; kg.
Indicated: 99; kg
